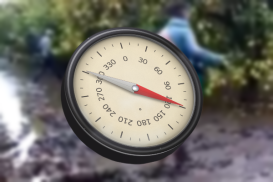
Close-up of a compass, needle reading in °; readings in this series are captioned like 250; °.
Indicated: 120; °
